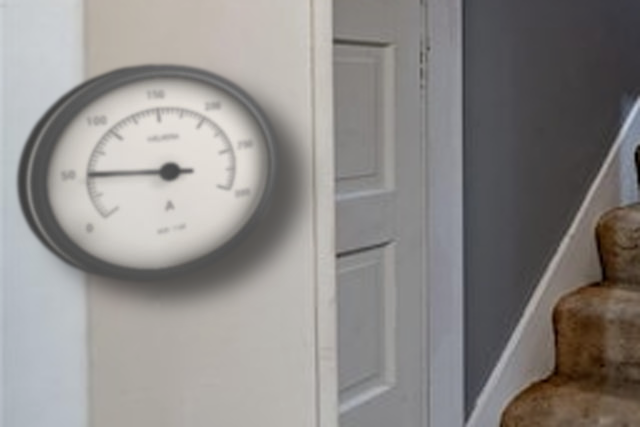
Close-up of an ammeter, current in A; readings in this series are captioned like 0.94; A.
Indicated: 50; A
